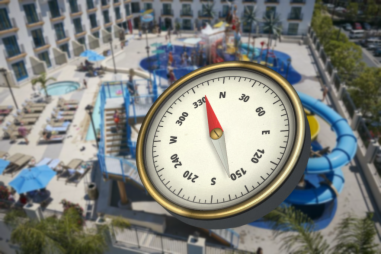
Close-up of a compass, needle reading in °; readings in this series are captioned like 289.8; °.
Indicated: 340; °
